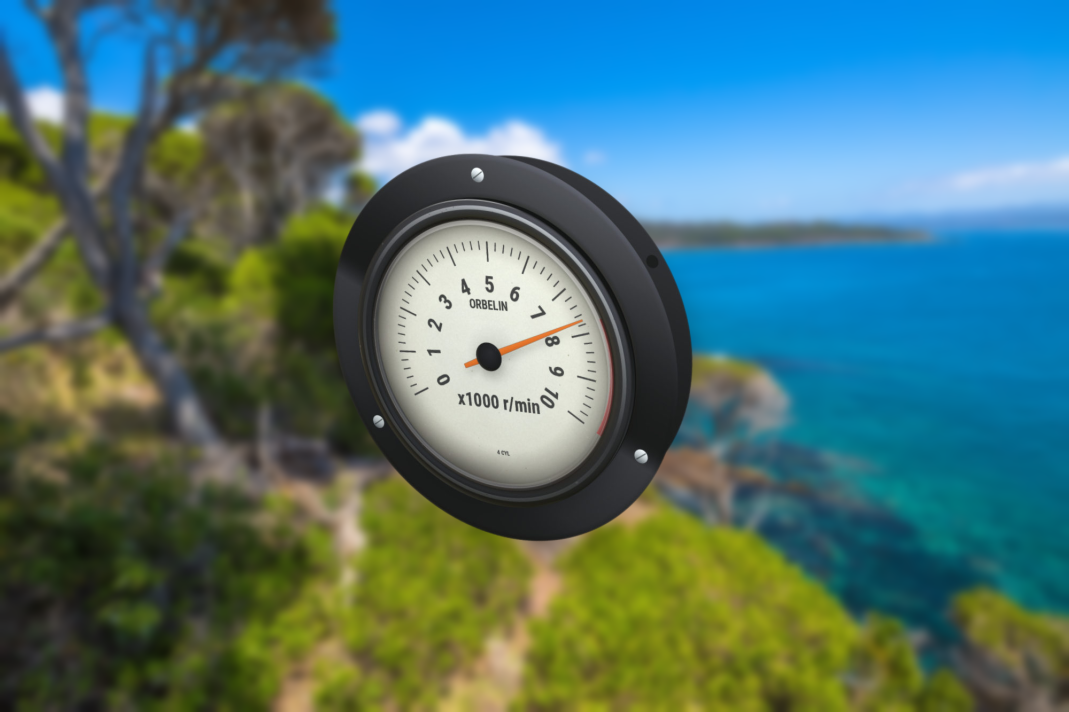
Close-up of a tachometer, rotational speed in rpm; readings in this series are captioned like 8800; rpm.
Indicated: 7700; rpm
